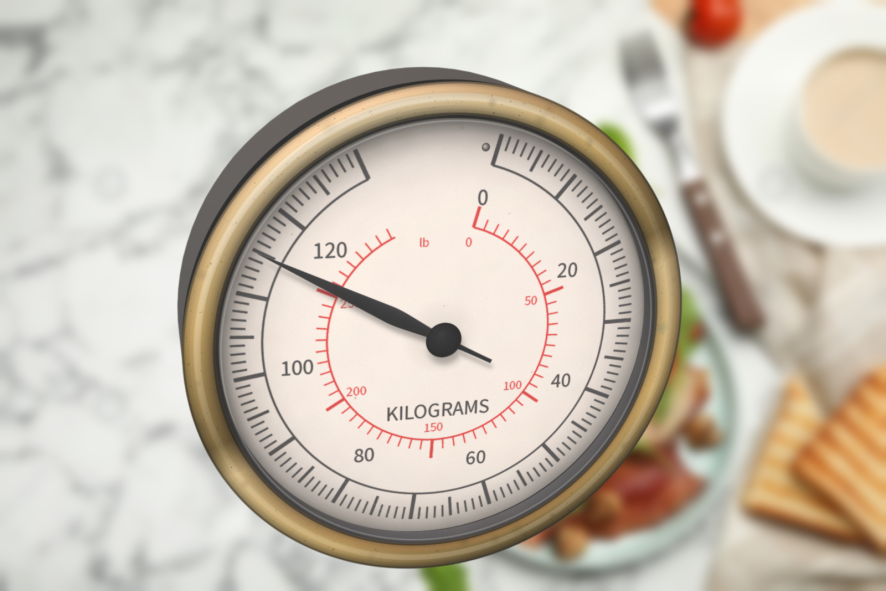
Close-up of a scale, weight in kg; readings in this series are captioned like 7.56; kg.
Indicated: 115; kg
